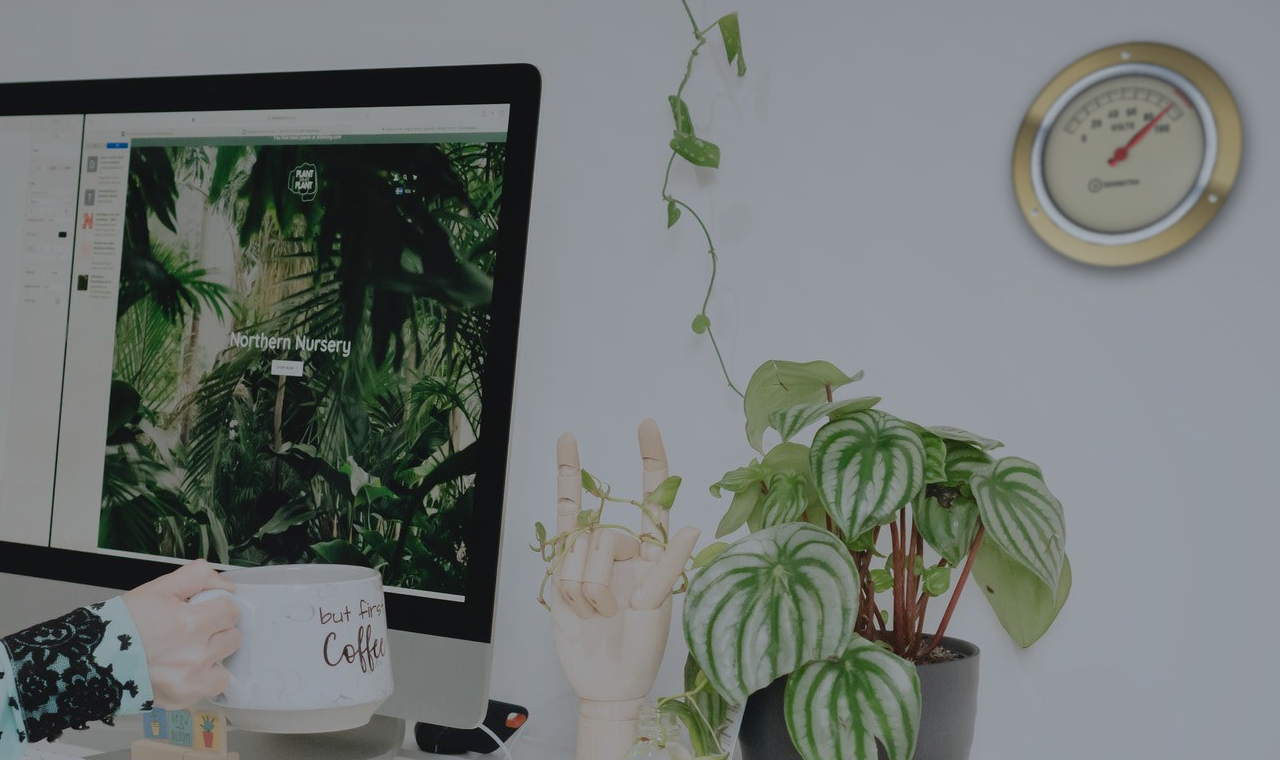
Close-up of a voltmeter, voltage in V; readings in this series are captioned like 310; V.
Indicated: 90; V
